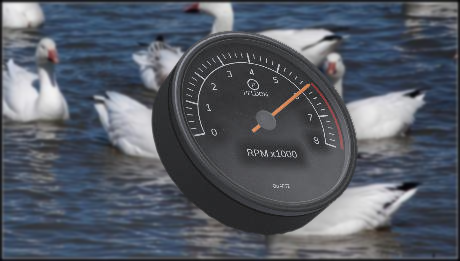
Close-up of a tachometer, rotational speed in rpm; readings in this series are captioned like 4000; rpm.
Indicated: 6000; rpm
